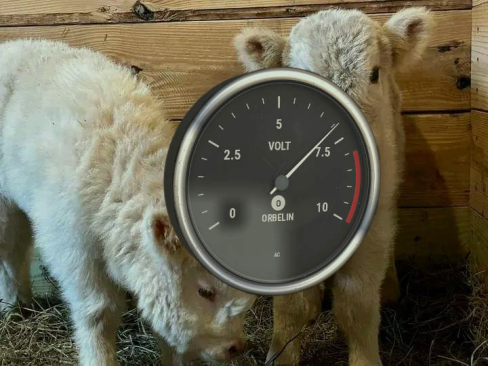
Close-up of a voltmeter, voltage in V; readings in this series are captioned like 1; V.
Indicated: 7; V
